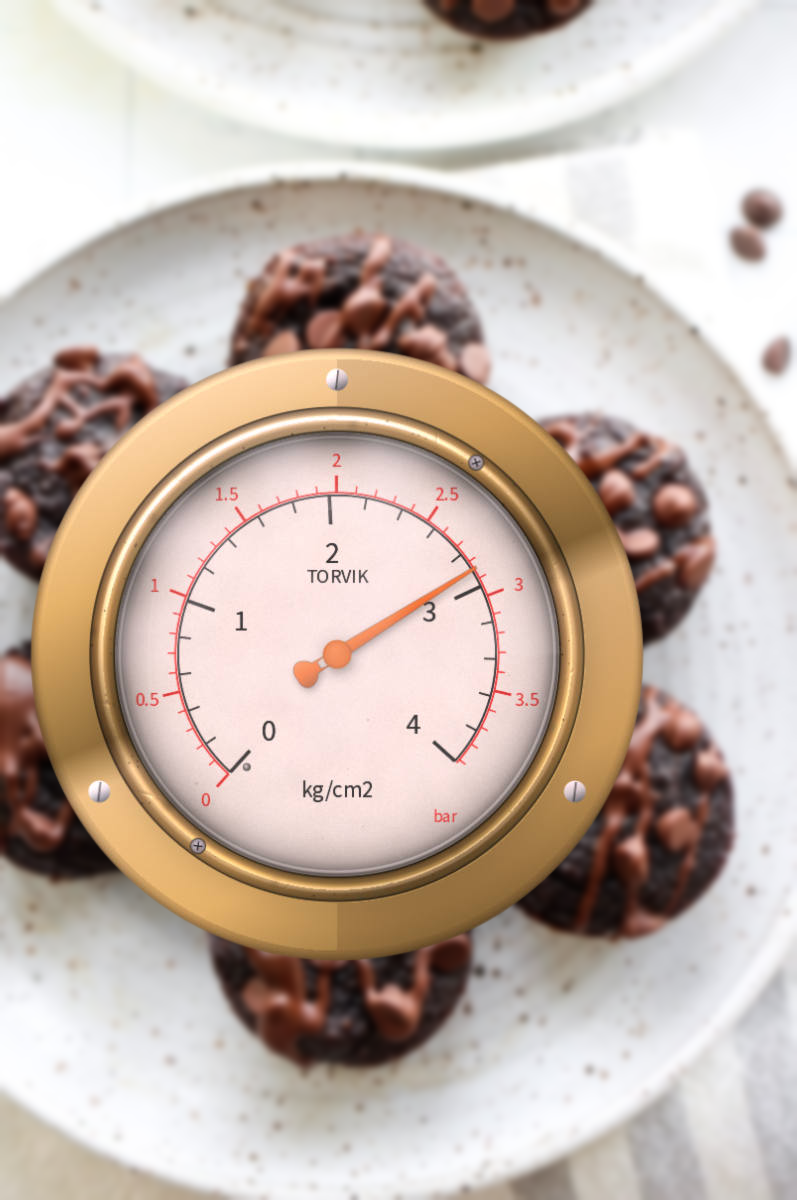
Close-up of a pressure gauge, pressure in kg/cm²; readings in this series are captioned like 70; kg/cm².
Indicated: 2.9; kg/cm²
